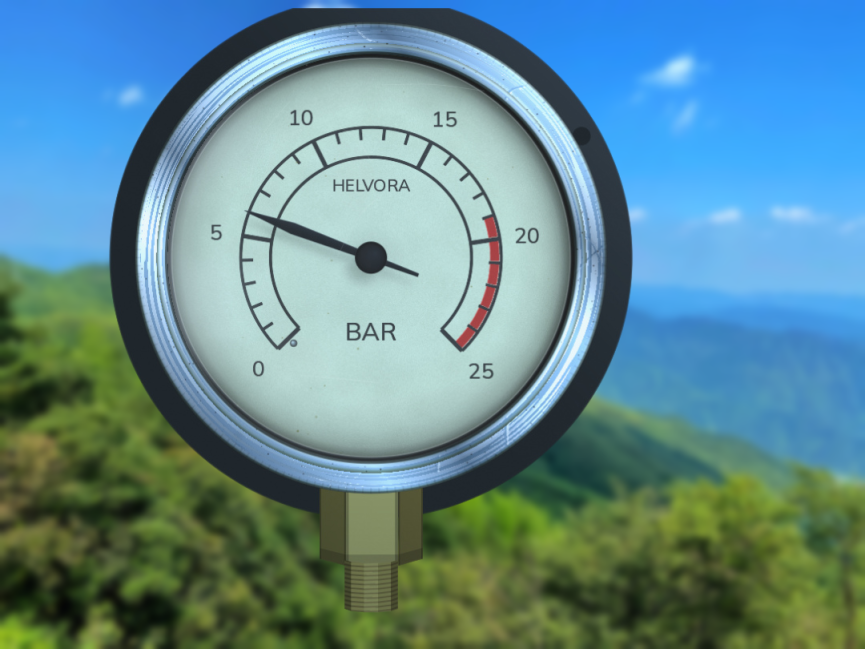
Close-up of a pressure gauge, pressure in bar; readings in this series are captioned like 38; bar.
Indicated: 6; bar
